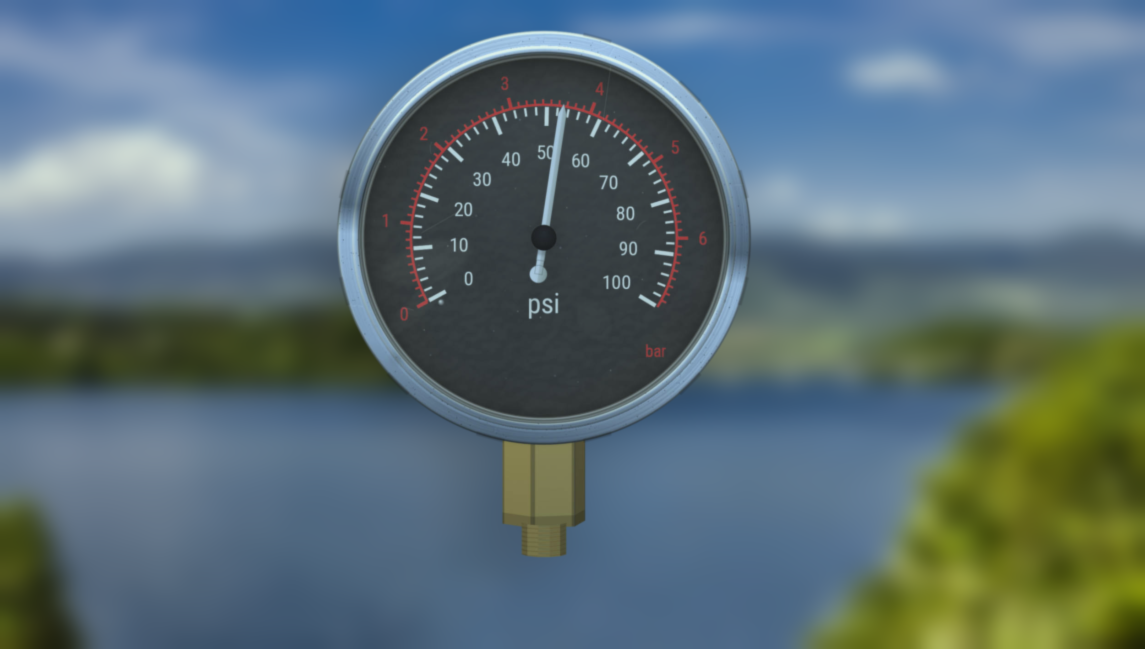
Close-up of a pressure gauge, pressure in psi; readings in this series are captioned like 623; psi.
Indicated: 53; psi
